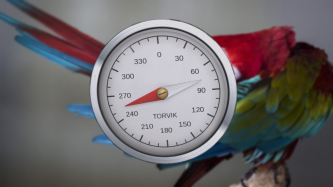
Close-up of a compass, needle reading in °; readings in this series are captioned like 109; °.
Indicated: 255; °
